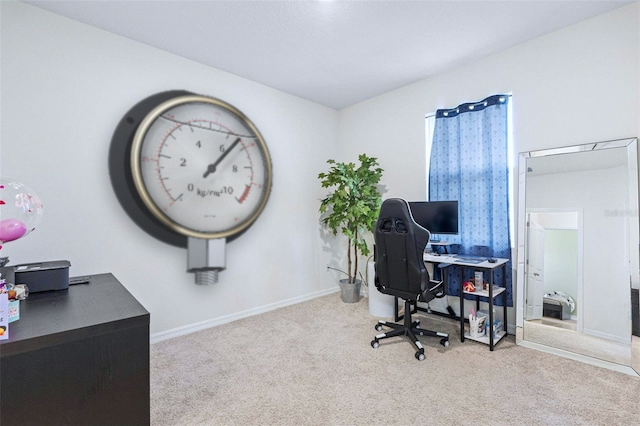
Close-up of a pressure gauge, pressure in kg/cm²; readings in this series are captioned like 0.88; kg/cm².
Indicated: 6.5; kg/cm²
